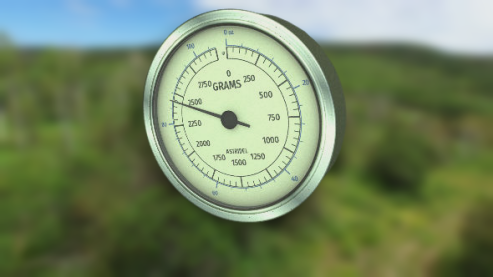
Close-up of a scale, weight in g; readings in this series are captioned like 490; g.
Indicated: 2450; g
